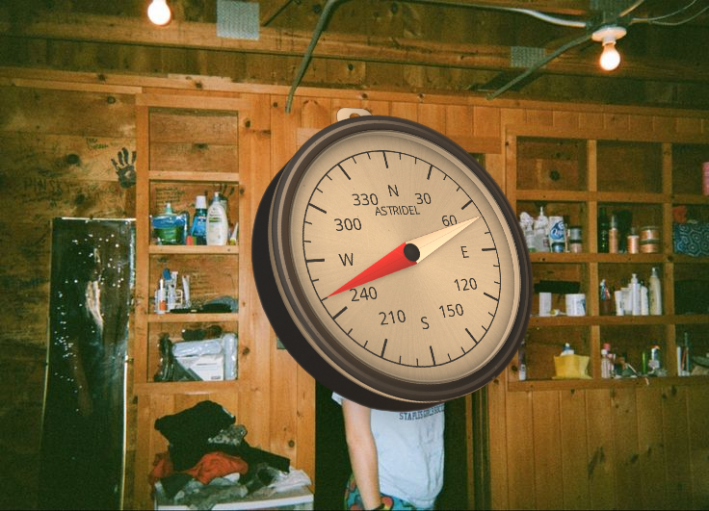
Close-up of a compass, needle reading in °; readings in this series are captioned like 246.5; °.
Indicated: 250; °
